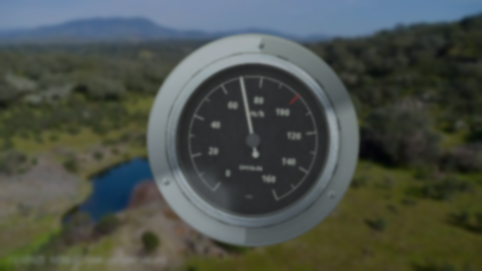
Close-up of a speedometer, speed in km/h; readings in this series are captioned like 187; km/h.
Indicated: 70; km/h
